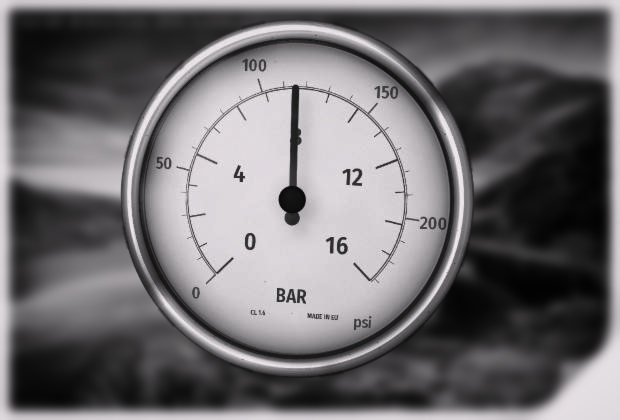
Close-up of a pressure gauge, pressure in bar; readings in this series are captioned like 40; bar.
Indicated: 8; bar
